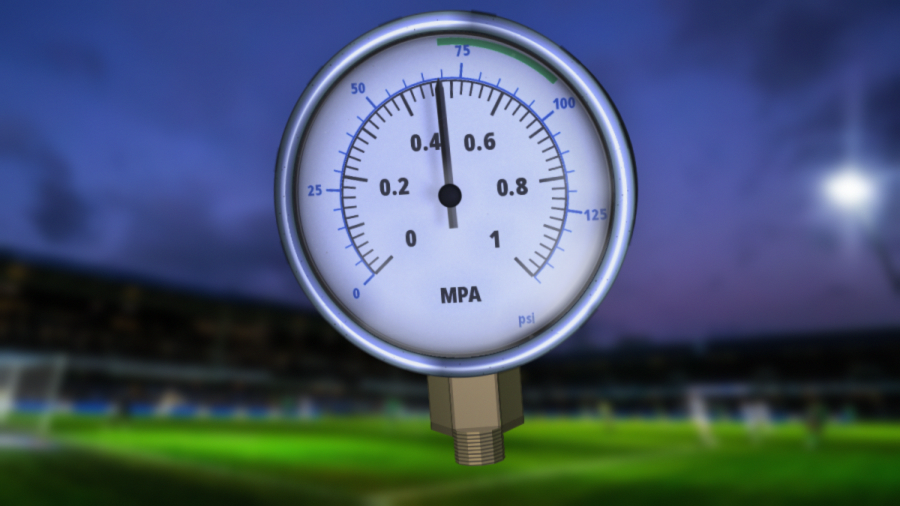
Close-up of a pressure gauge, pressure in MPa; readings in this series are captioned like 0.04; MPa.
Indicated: 0.48; MPa
